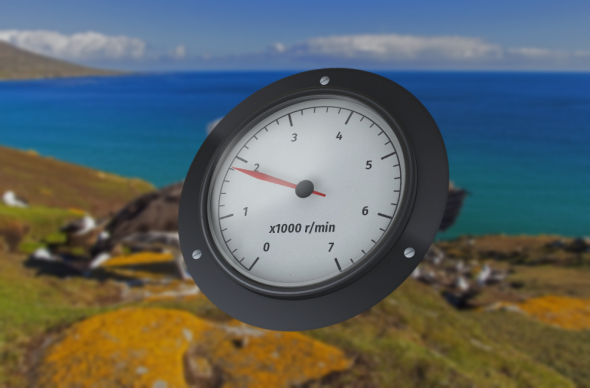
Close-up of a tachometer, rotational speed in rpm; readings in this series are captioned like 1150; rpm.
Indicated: 1800; rpm
